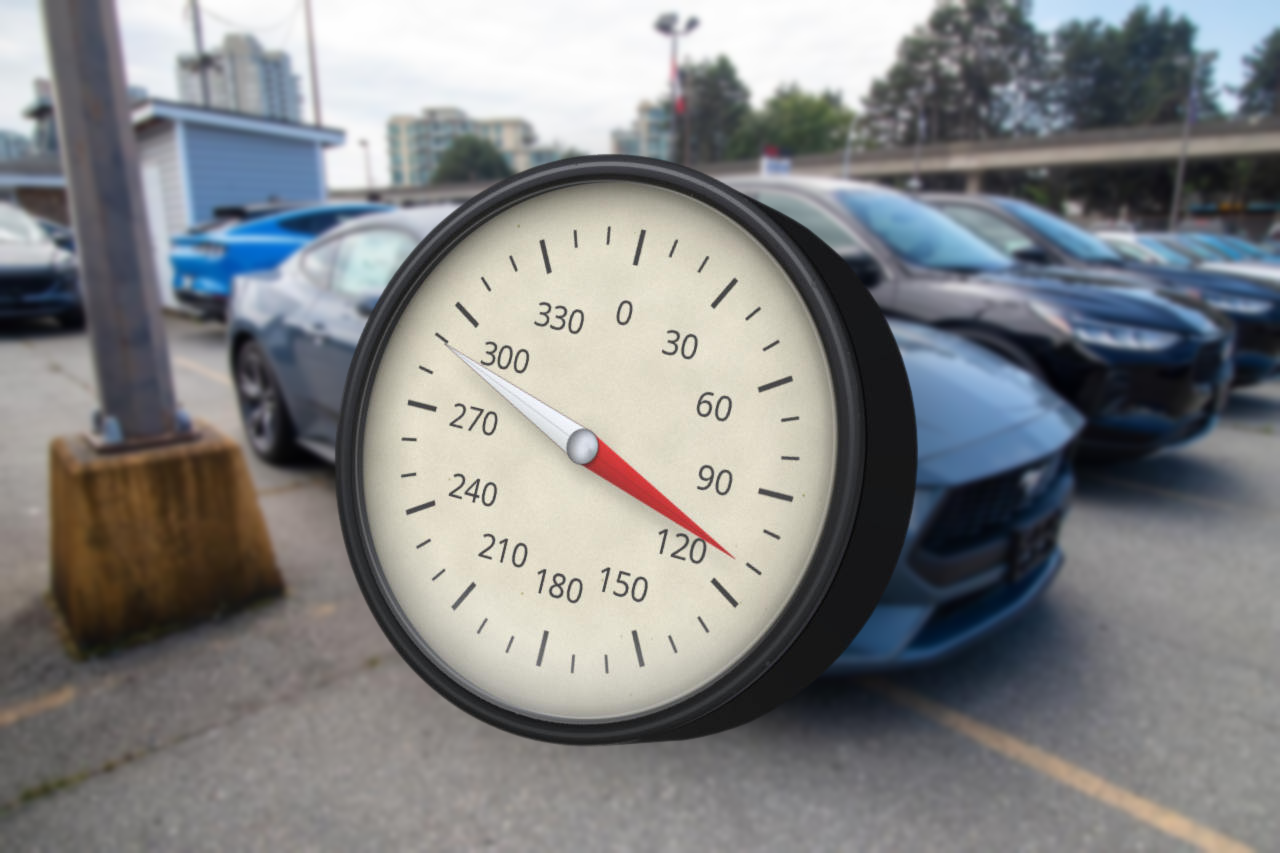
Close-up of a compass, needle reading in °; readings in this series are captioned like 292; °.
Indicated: 110; °
